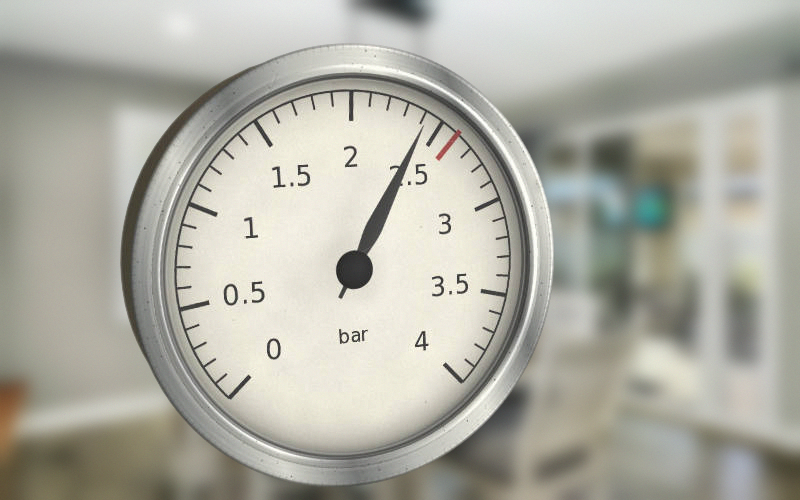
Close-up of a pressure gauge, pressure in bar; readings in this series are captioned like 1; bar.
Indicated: 2.4; bar
